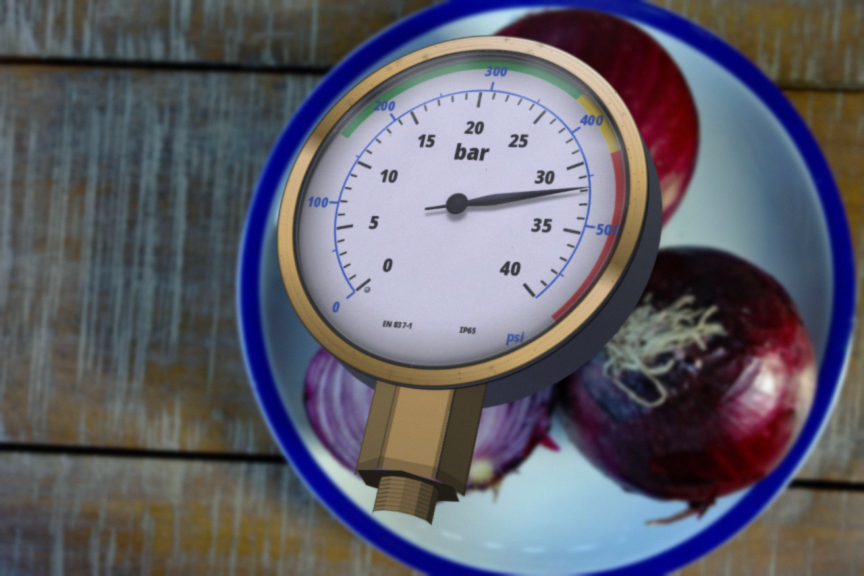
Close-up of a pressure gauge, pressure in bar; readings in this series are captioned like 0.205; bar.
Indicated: 32; bar
